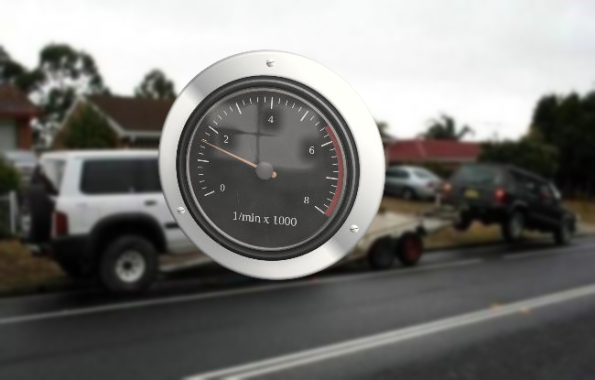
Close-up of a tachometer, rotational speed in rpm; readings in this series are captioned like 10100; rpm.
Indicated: 1600; rpm
